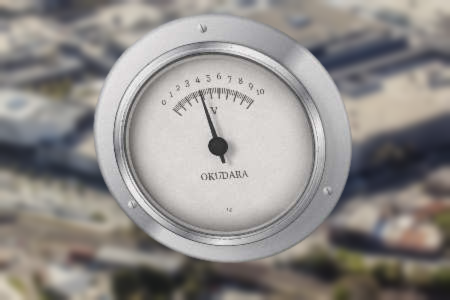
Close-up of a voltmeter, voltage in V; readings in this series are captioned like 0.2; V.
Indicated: 4; V
